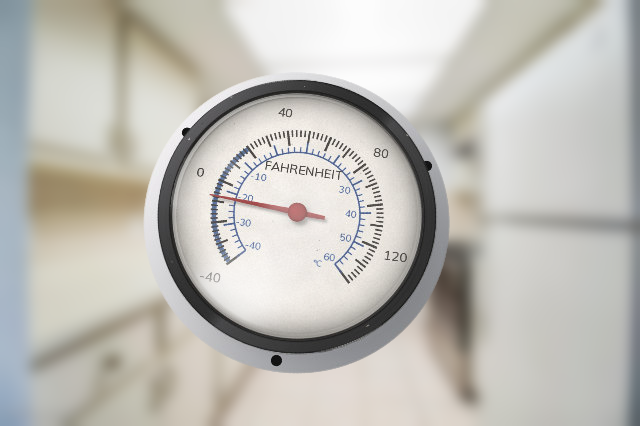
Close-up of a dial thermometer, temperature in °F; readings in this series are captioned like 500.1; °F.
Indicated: -8; °F
